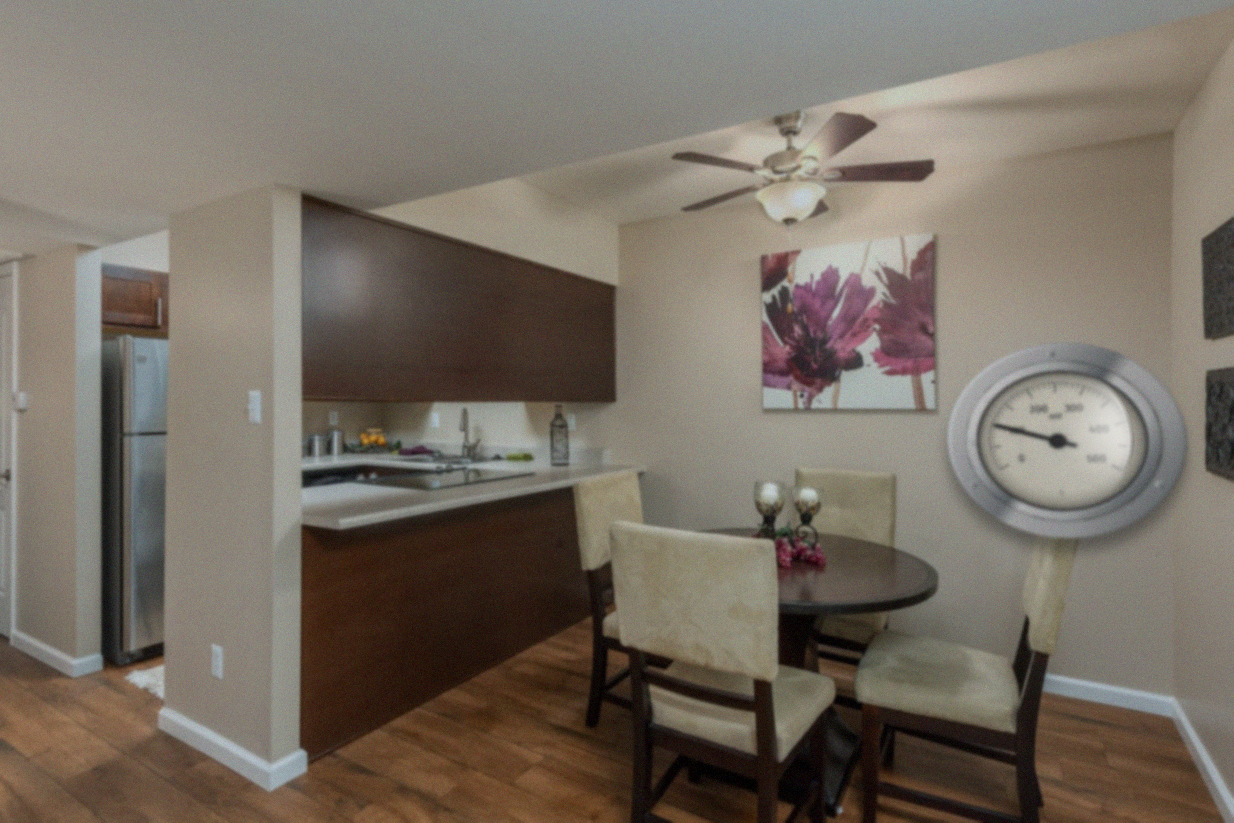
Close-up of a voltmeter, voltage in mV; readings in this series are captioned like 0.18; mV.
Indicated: 100; mV
